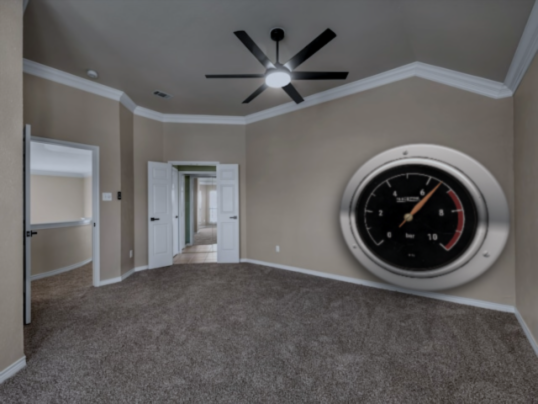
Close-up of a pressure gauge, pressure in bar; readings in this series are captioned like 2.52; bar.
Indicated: 6.5; bar
